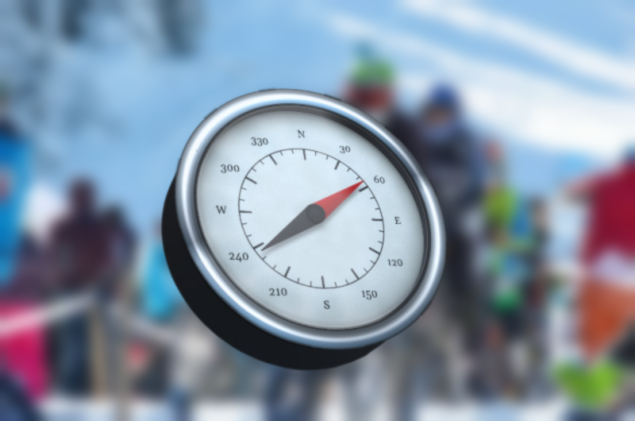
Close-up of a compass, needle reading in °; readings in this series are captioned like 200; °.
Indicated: 55; °
